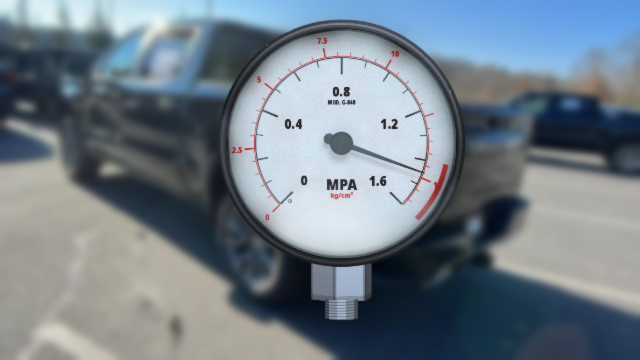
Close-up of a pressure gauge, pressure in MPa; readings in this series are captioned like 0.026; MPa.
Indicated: 1.45; MPa
